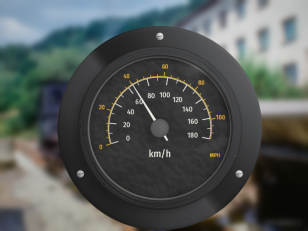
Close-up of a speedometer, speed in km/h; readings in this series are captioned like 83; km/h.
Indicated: 65; km/h
